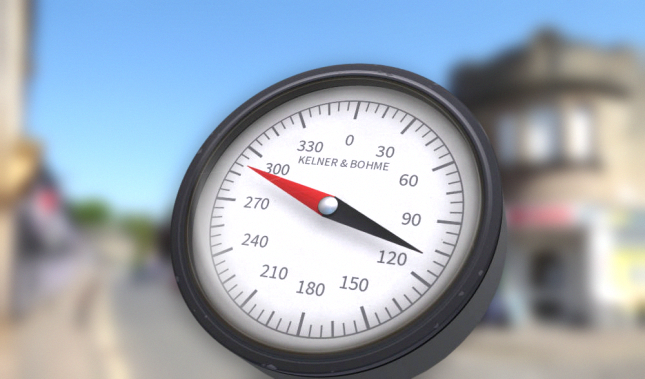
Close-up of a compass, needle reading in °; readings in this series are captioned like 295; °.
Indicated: 290; °
